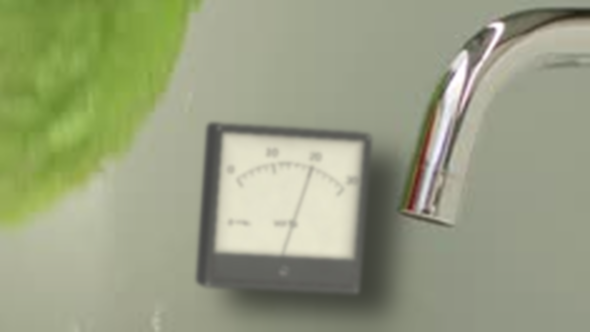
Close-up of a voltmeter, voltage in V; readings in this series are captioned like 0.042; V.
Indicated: 20; V
